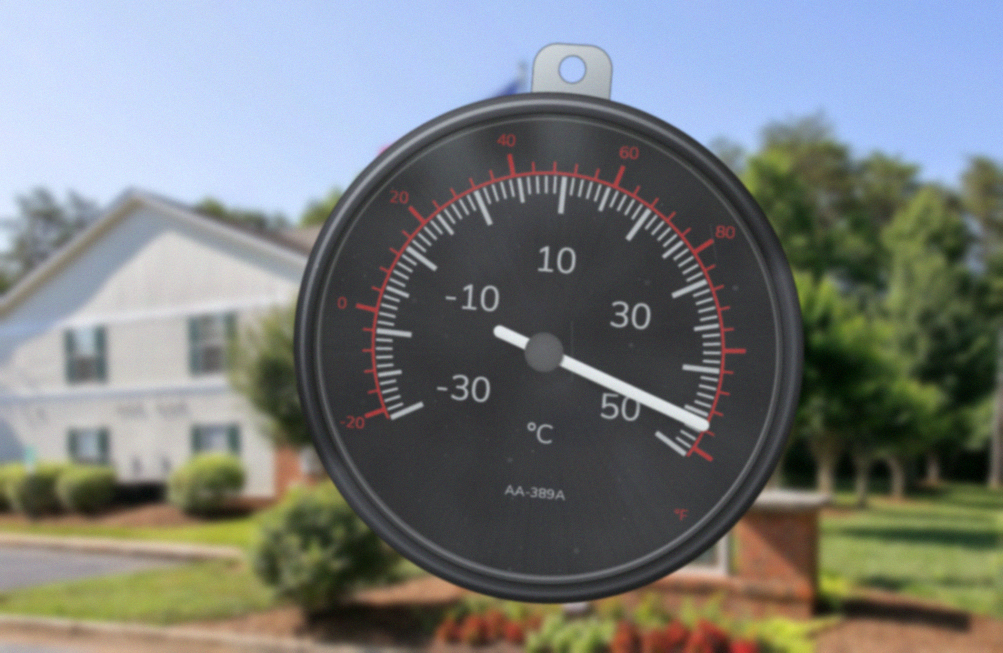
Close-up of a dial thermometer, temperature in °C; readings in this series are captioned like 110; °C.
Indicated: 46; °C
